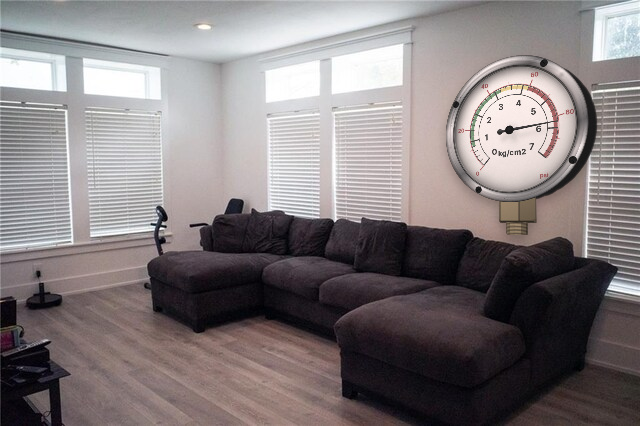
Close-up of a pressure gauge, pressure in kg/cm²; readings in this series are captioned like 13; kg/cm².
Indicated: 5.8; kg/cm²
